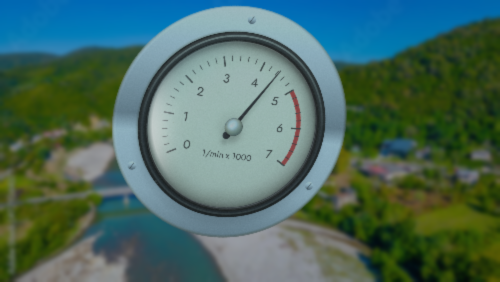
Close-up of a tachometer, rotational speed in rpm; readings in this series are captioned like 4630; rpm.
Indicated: 4400; rpm
